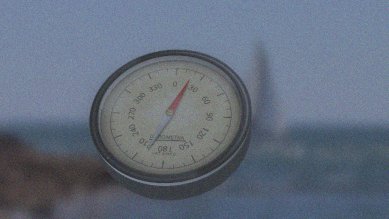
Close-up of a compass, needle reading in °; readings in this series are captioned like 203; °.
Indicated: 20; °
